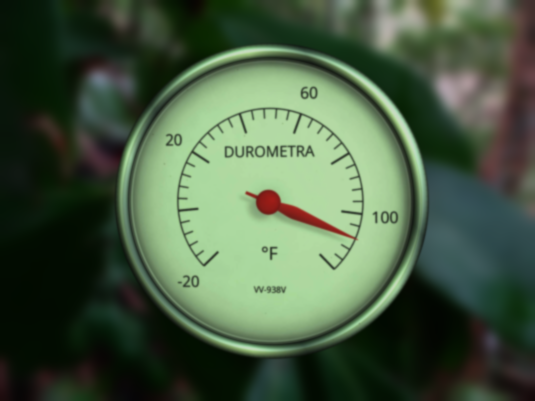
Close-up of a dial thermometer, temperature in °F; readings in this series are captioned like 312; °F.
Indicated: 108; °F
